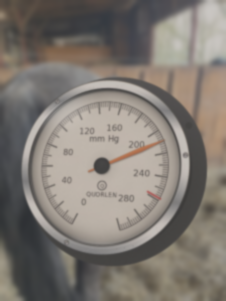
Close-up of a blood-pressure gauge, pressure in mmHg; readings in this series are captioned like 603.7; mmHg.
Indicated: 210; mmHg
